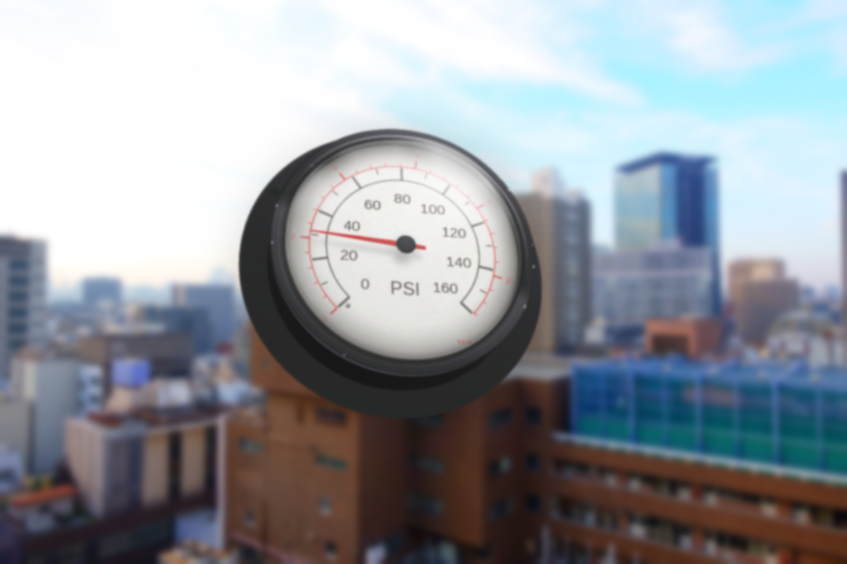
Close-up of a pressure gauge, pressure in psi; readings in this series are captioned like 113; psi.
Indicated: 30; psi
